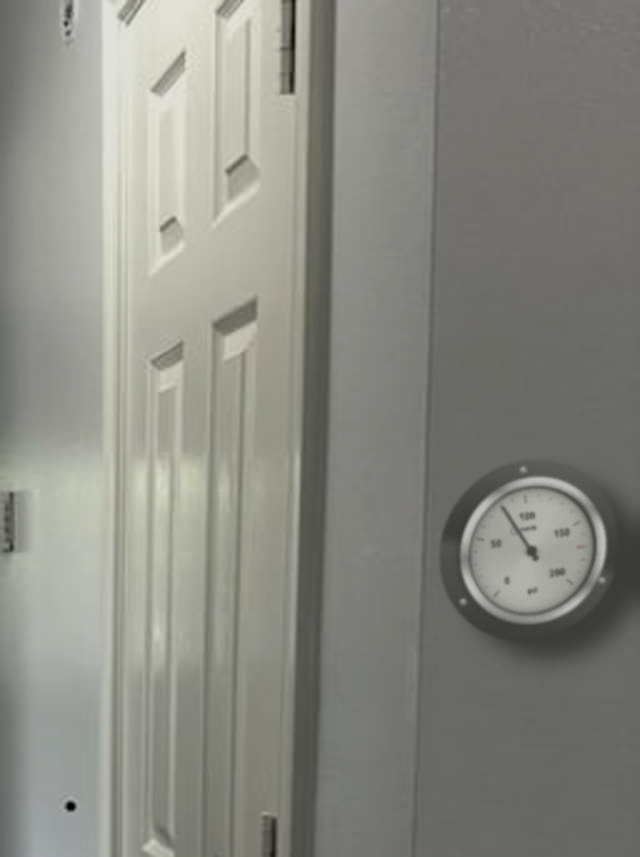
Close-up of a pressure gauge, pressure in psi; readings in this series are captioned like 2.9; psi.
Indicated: 80; psi
